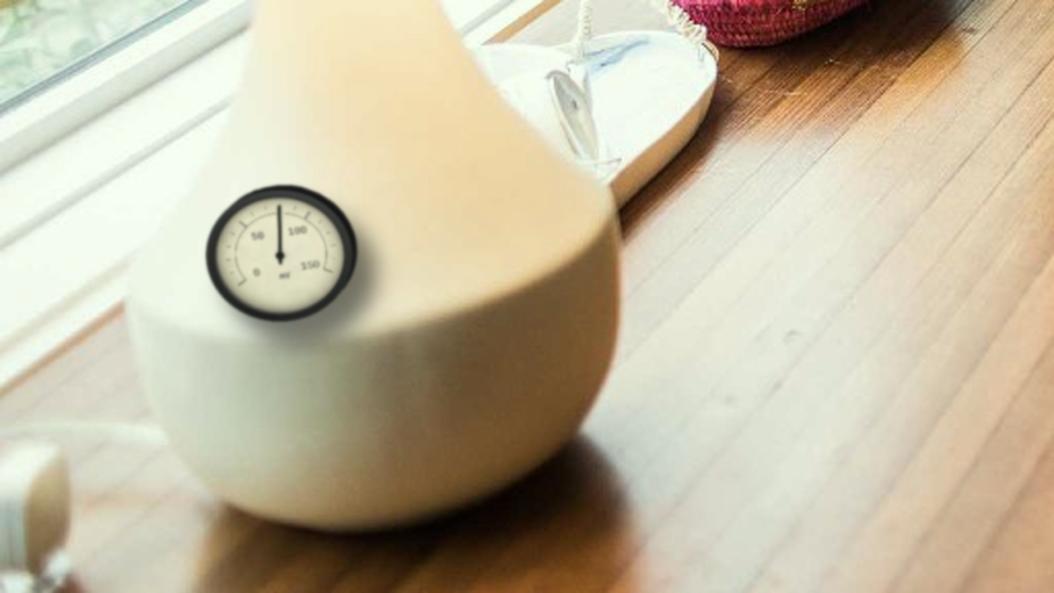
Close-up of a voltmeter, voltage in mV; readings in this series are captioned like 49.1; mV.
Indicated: 80; mV
